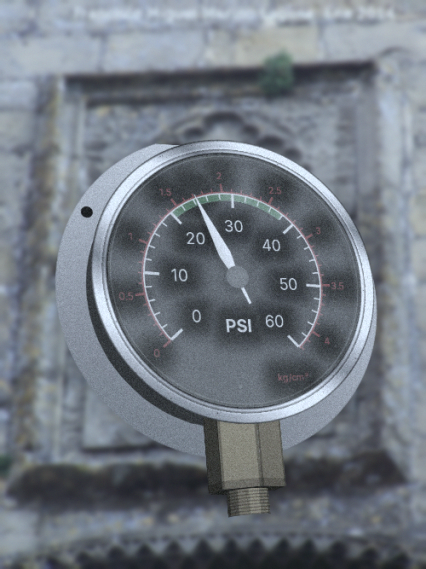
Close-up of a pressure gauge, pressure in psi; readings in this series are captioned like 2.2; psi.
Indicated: 24; psi
